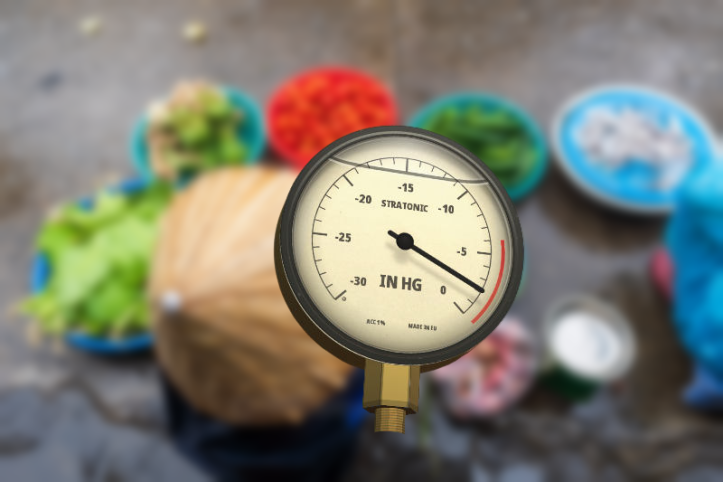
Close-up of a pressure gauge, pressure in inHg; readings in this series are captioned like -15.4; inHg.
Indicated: -2; inHg
